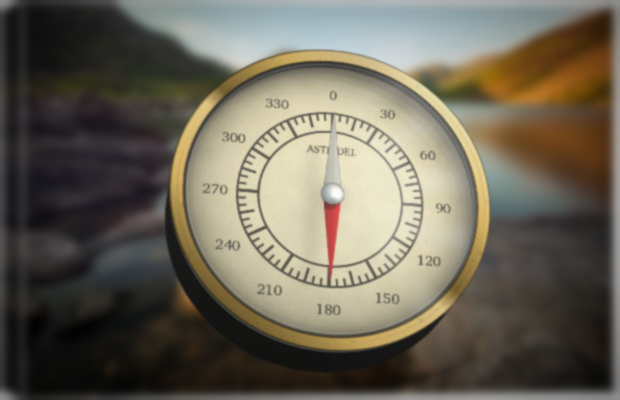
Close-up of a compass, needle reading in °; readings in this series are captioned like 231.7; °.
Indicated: 180; °
